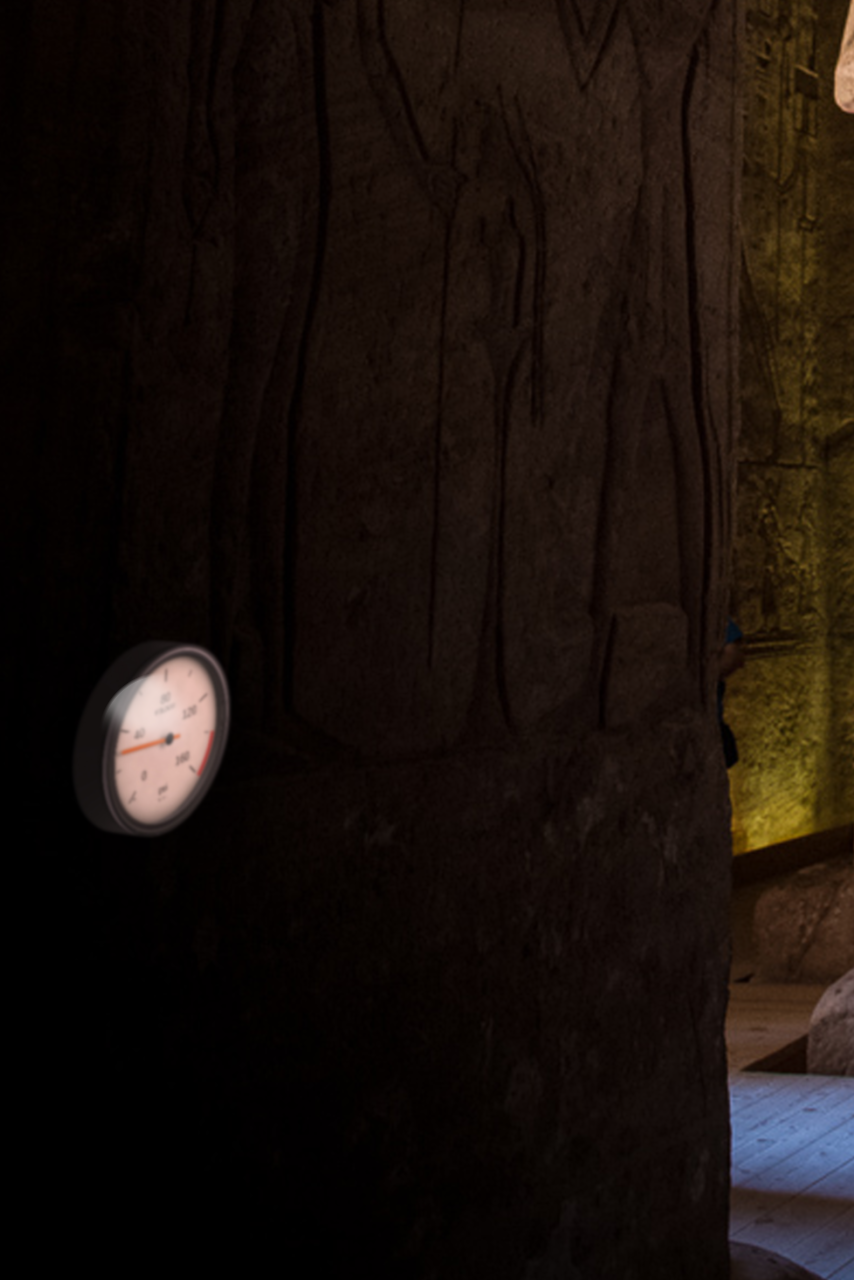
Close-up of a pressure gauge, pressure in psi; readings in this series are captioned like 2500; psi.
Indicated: 30; psi
